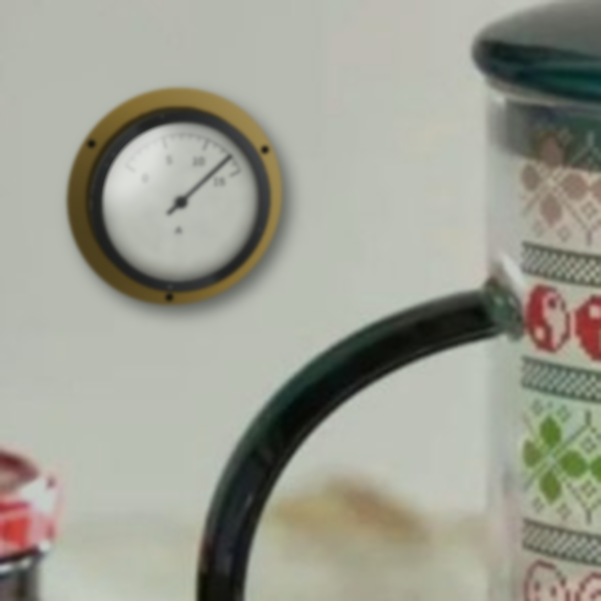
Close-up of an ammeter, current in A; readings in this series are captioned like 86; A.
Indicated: 13; A
